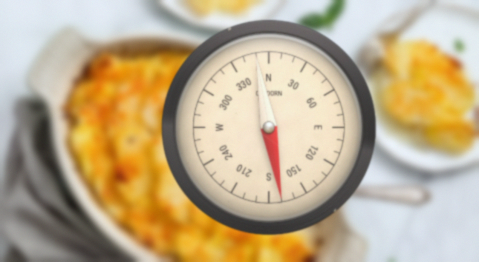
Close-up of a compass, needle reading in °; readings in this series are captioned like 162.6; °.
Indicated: 170; °
